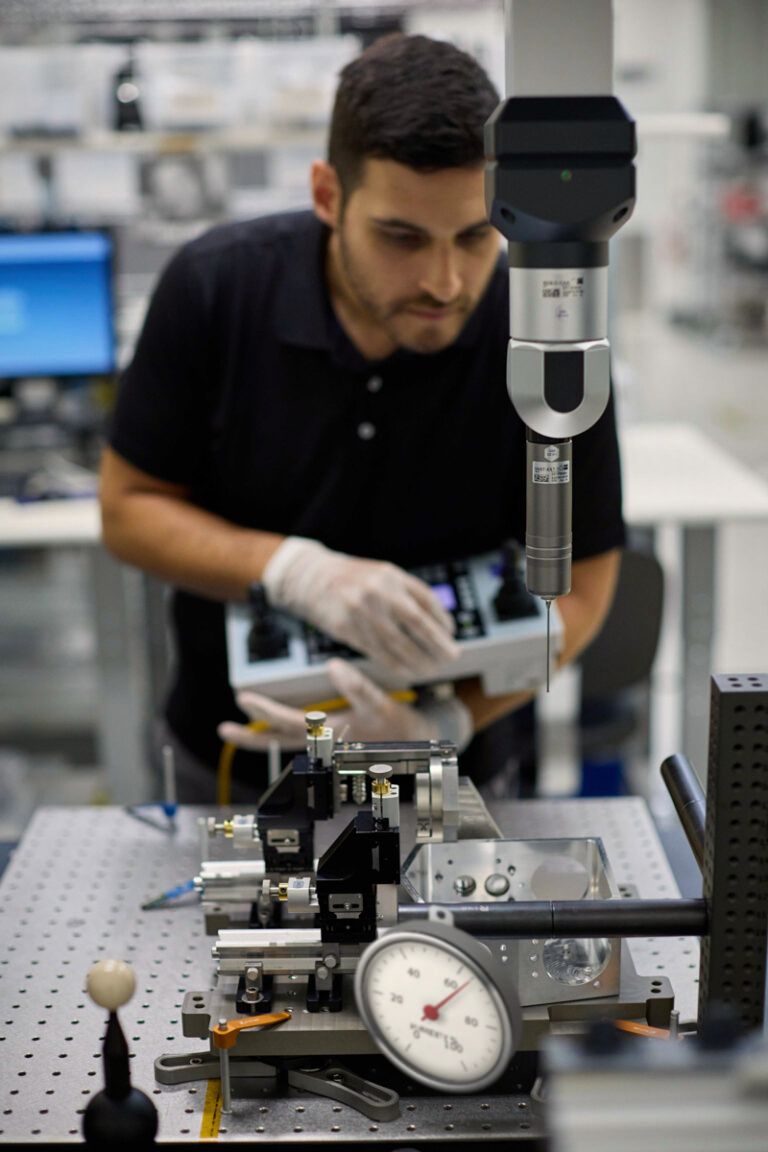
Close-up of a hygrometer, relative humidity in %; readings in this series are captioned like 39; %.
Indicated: 64; %
